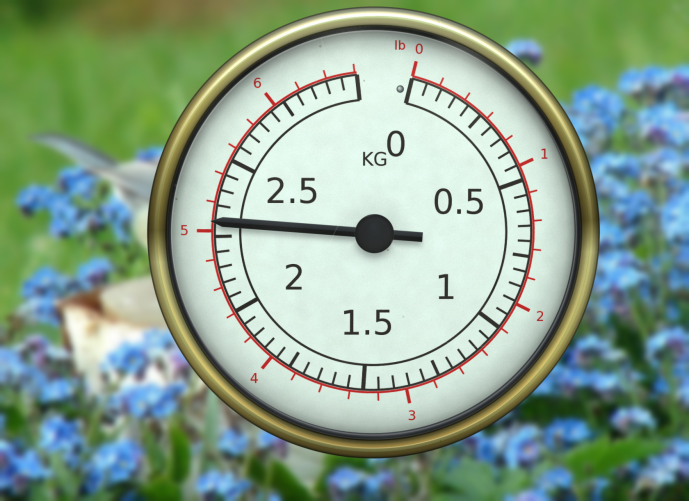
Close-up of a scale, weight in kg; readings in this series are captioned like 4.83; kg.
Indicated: 2.3; kg
